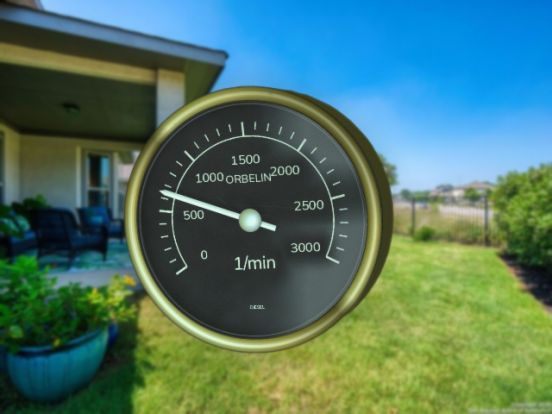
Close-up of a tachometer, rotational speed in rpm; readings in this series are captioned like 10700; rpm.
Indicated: 650; rpm
